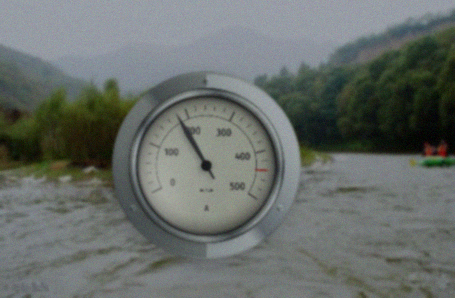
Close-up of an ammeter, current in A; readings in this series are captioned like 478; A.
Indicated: 180; A
